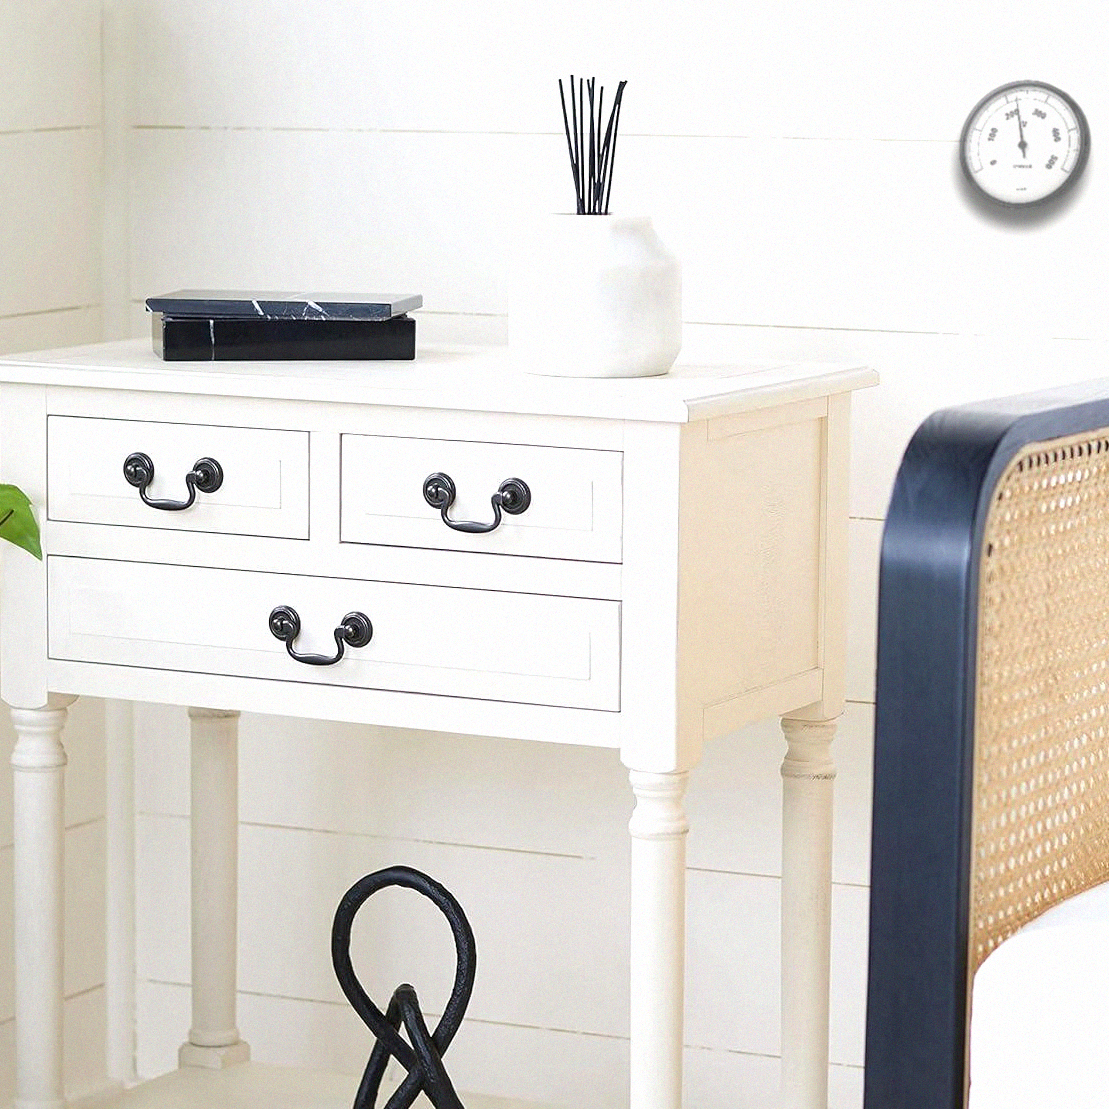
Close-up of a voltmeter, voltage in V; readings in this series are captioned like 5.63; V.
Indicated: 225; V
